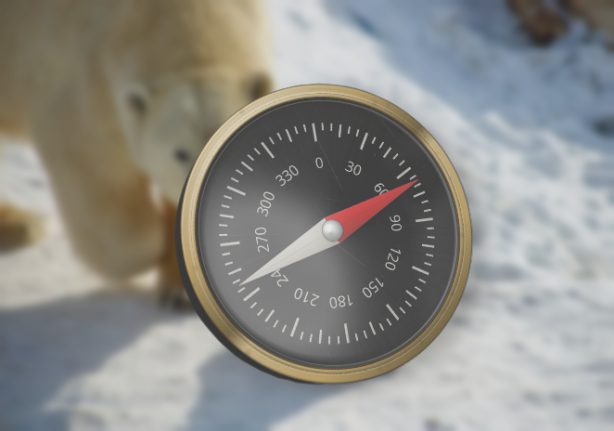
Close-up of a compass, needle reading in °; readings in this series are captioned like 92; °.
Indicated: 67.5; °
